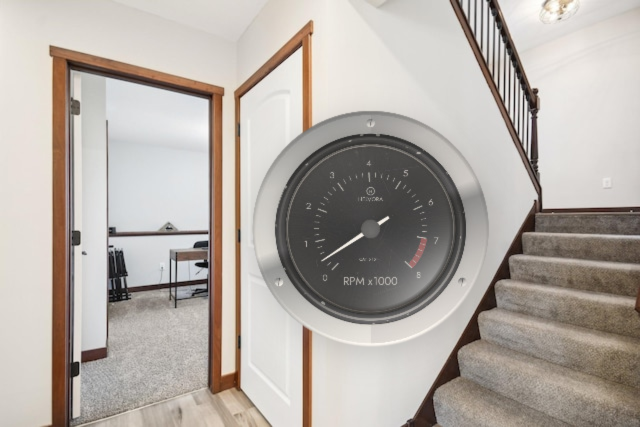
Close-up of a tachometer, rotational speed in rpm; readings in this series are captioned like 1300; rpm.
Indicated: 400; rpm
